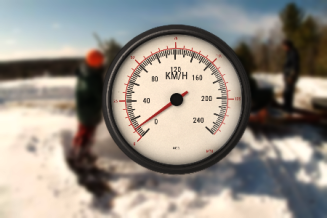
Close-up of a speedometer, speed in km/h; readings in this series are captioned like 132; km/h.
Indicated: 10; km/h
